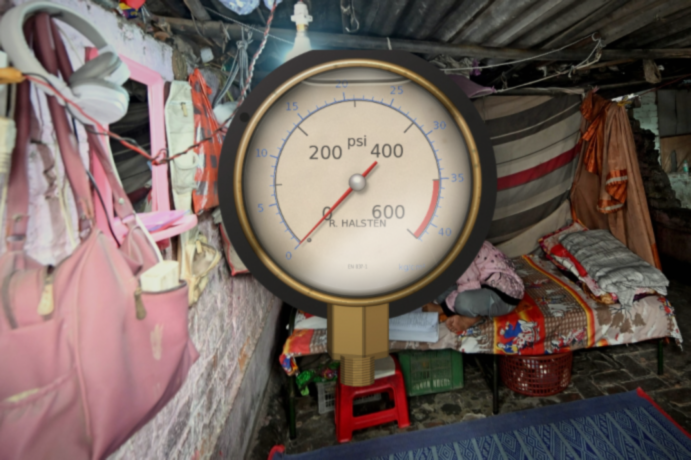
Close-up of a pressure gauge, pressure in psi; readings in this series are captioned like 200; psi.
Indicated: 0; psi
